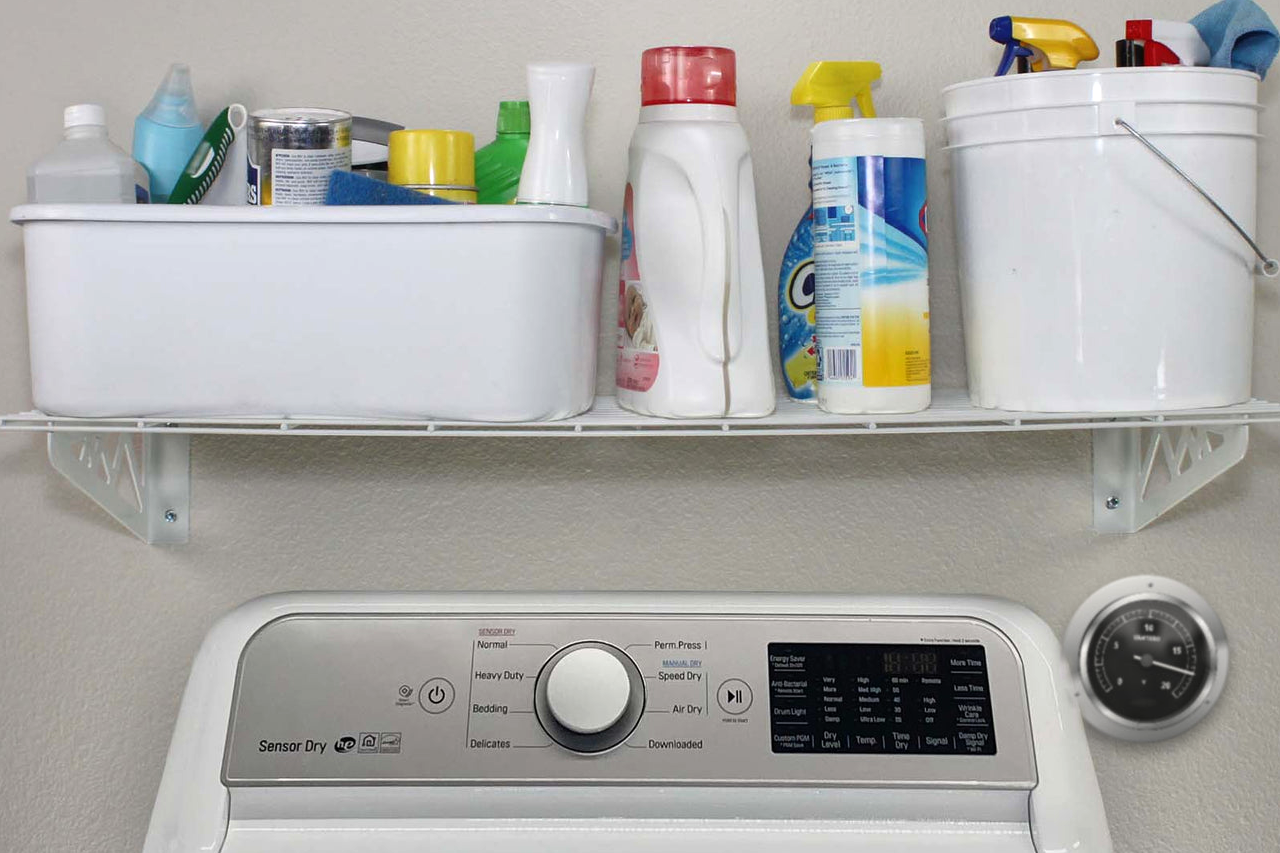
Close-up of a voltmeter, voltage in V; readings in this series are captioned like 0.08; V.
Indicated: 17.5; V
